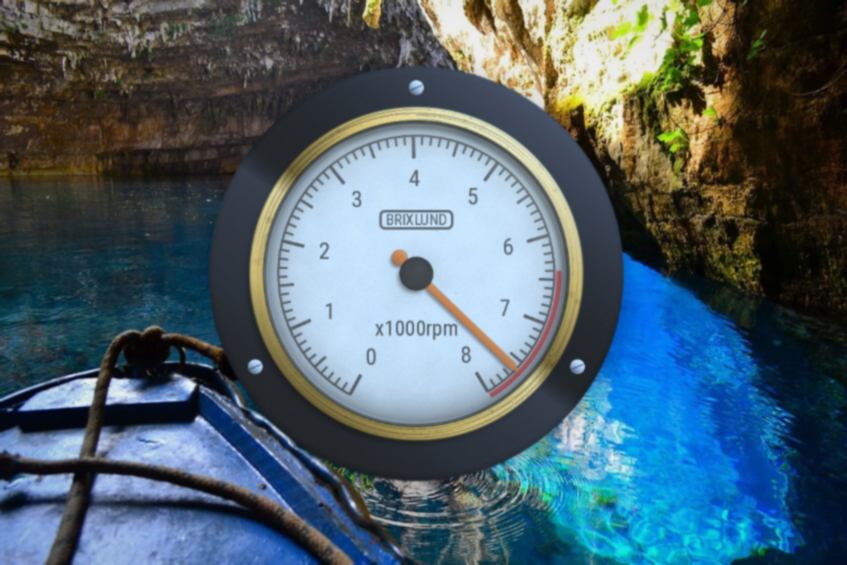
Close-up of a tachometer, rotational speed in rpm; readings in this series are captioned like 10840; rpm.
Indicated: 7600; rpm
